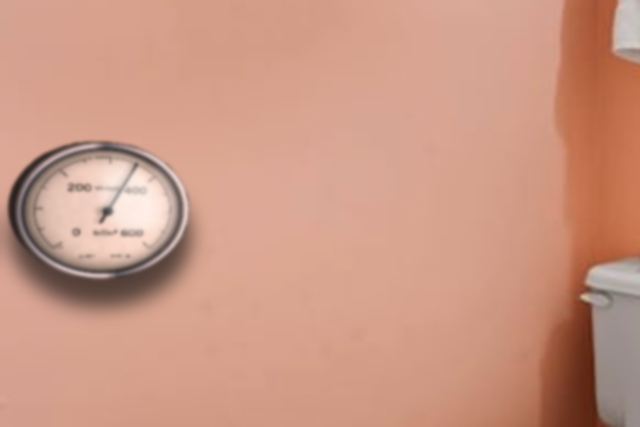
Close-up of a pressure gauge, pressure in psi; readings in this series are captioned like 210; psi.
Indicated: 350; psi
